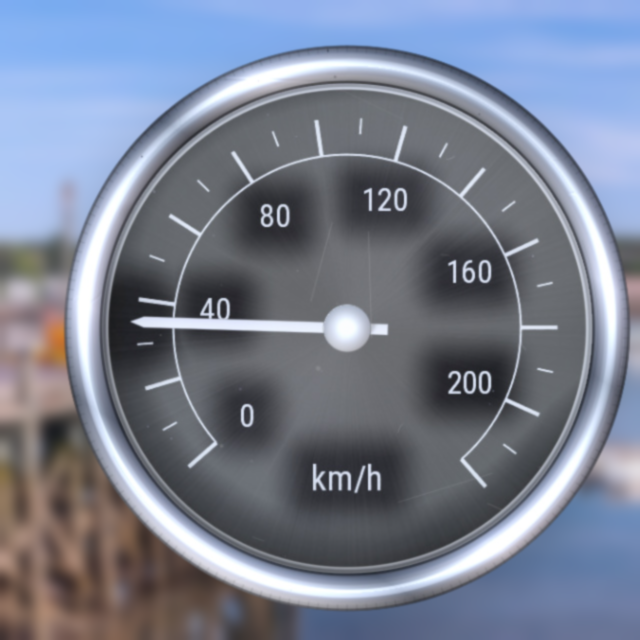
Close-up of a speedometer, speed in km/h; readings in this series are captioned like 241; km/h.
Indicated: 35; km/h
